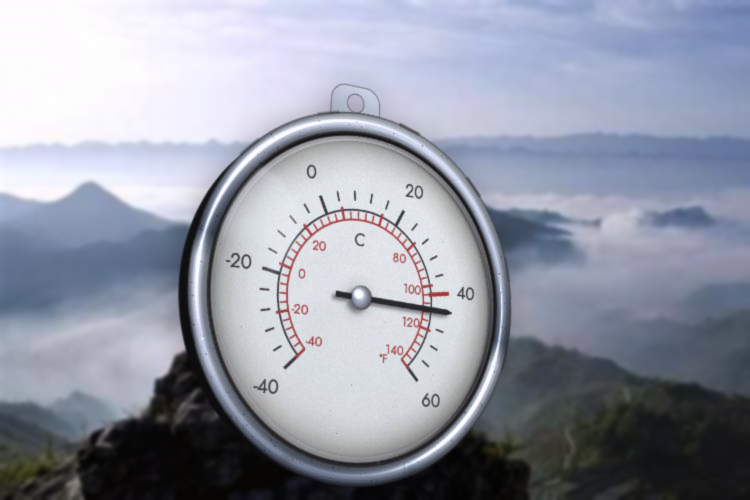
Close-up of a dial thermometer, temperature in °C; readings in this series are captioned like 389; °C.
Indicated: 44; °C
